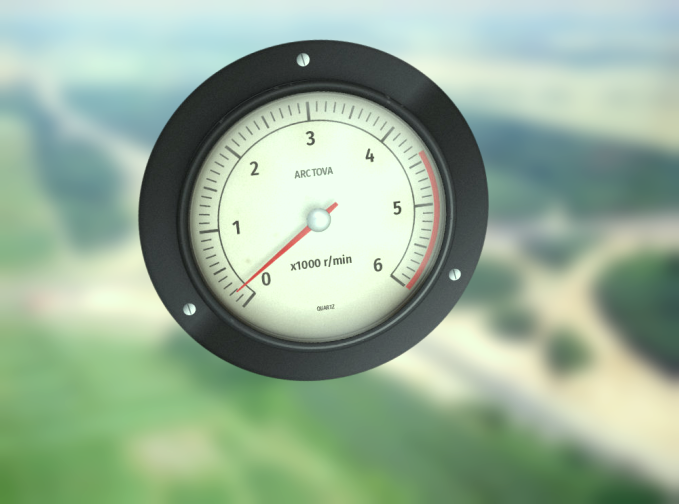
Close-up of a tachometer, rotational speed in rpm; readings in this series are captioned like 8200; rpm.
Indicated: 200; rpm
